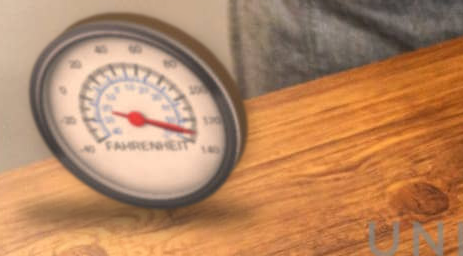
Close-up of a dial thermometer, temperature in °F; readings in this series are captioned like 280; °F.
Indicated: 130; °F
